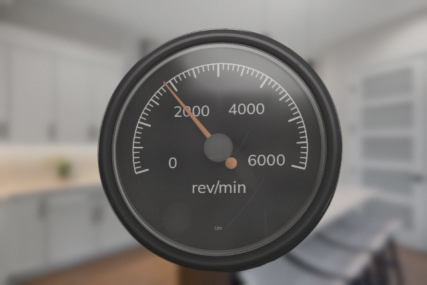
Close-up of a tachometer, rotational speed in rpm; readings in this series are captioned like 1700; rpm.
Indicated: 1900; rpm
